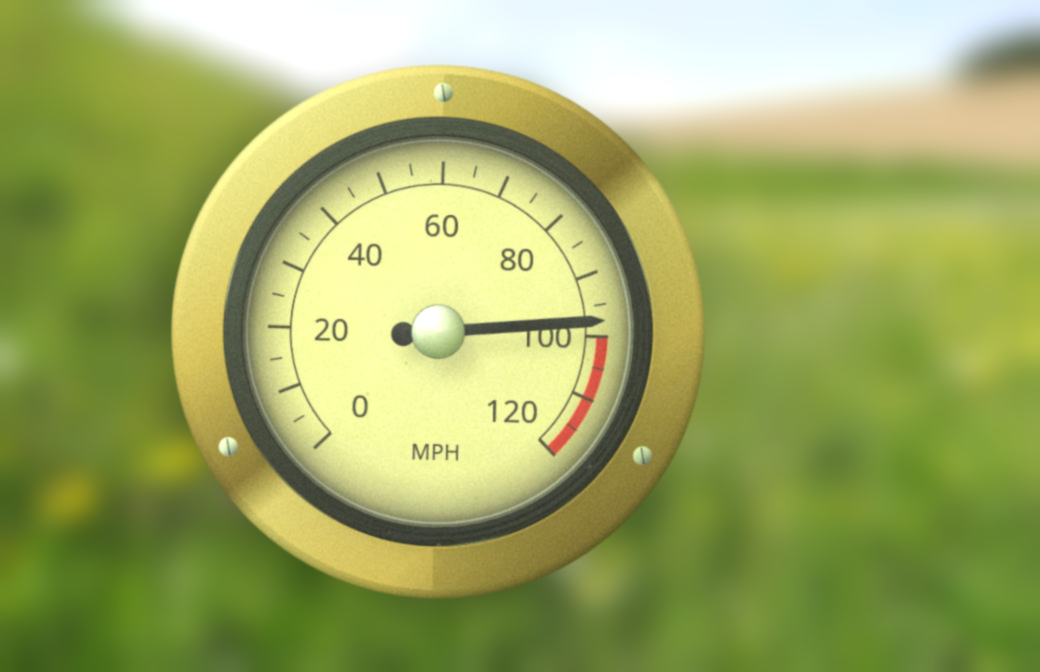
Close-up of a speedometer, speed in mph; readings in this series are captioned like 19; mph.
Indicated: 97.5; mph
